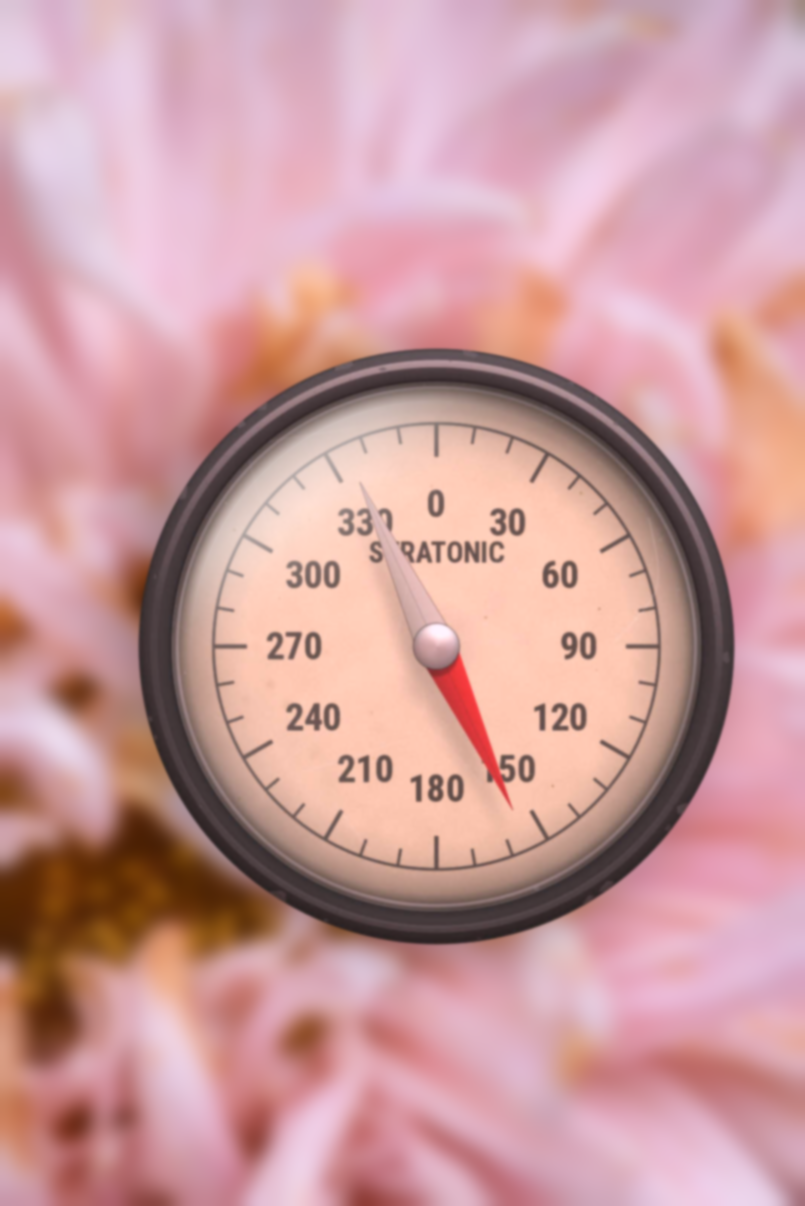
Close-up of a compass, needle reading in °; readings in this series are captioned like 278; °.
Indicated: 155; °
